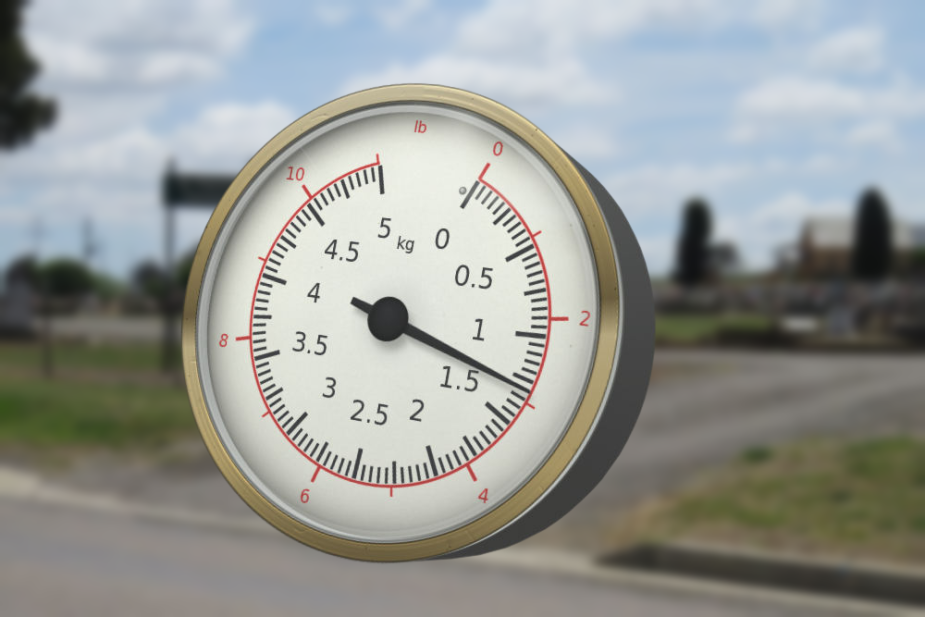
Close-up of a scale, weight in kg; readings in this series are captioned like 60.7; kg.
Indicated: 1.3; kg
